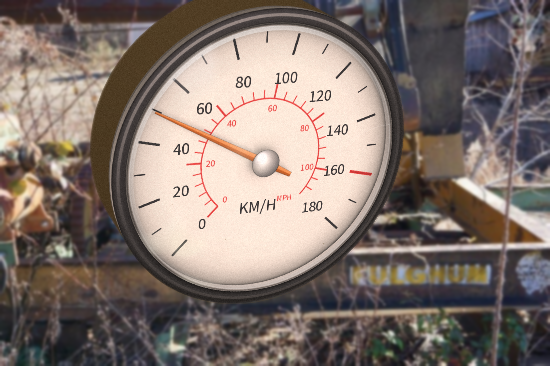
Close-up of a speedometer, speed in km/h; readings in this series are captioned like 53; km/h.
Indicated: 50; km/h
